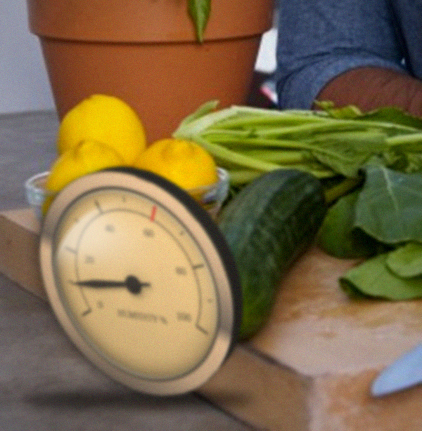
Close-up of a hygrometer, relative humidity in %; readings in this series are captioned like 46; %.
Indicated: 10; %
